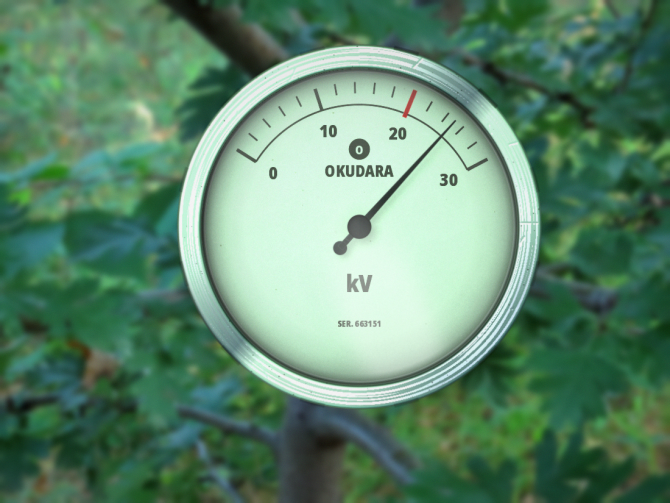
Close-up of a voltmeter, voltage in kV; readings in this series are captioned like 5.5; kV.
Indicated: 25; kV
